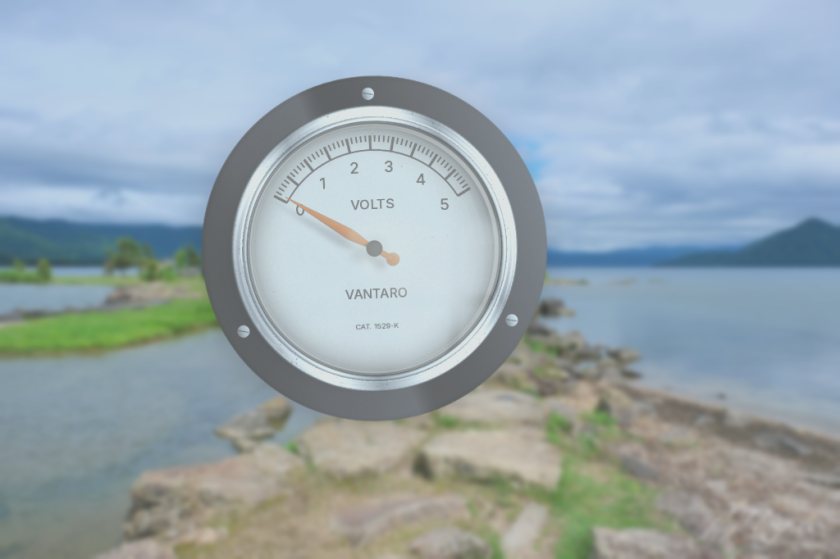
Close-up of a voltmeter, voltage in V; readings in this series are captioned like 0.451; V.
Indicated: 0.1; V
